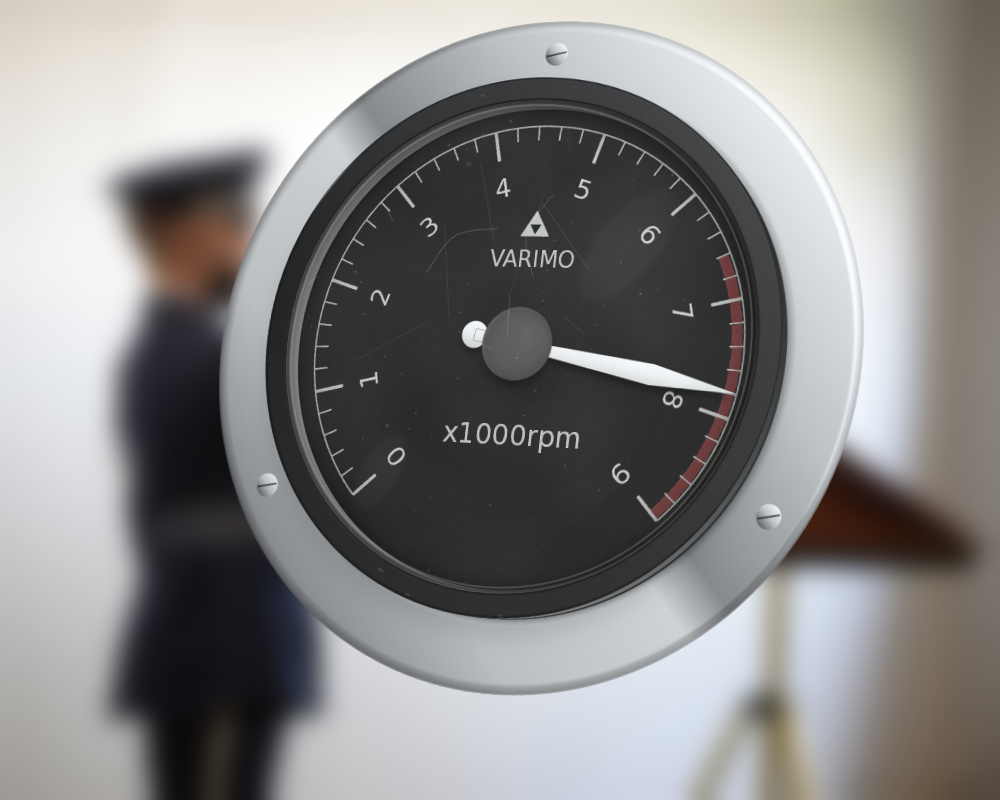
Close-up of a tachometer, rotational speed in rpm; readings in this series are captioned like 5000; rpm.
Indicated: 7800; rpm
